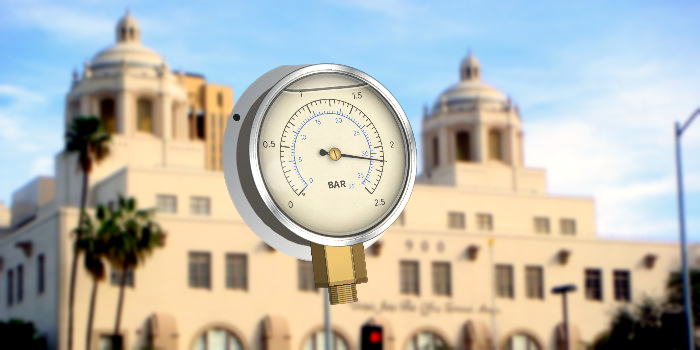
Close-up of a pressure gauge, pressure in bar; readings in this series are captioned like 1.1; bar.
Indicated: 2.15; bar
